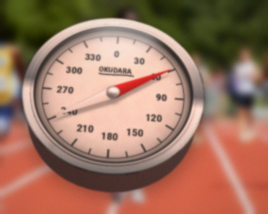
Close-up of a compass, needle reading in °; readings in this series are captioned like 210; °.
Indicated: 60; °
